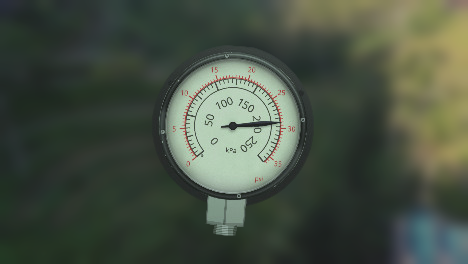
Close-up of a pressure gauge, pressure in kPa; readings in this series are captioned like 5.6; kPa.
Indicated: 200; kPa
